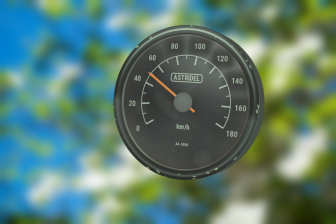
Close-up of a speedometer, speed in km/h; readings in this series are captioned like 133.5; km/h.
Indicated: 50; km/h
